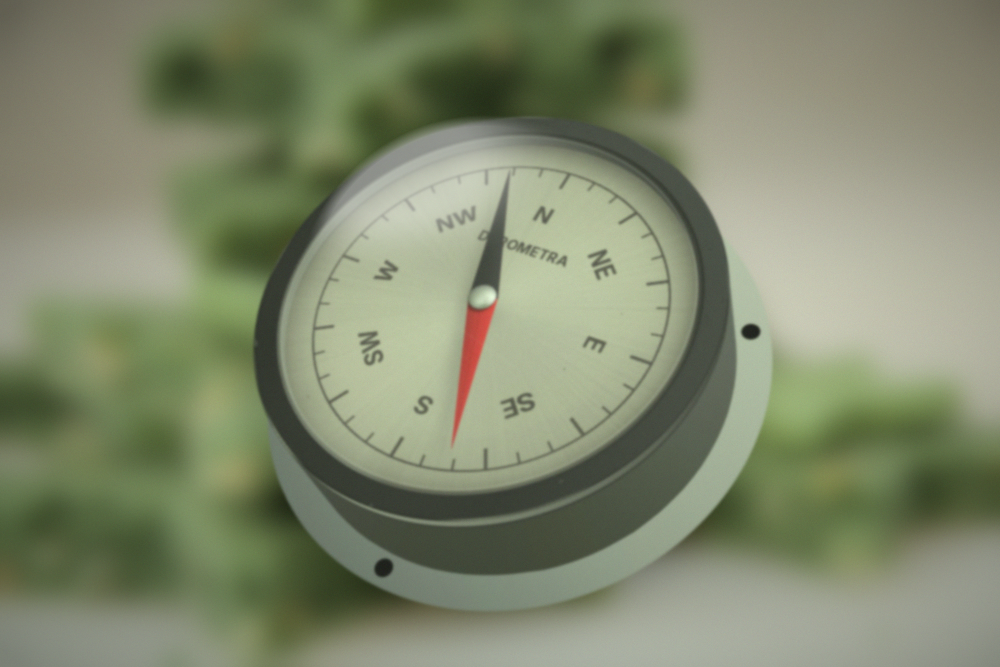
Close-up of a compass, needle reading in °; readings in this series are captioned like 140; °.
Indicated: 160; °
